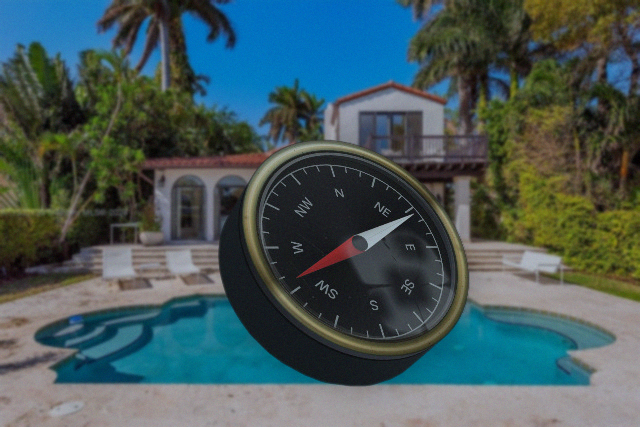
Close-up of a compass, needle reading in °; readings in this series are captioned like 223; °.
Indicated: 245; °
